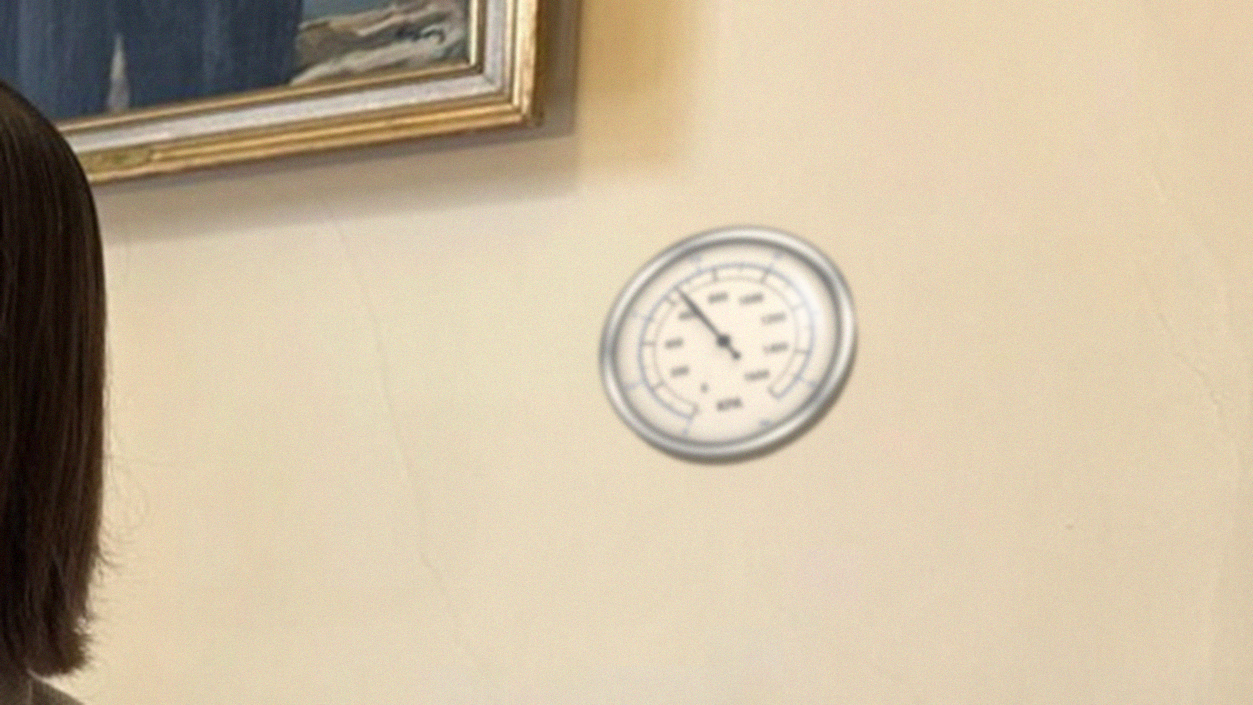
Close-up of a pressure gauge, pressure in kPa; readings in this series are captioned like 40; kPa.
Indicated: 650; kPa
